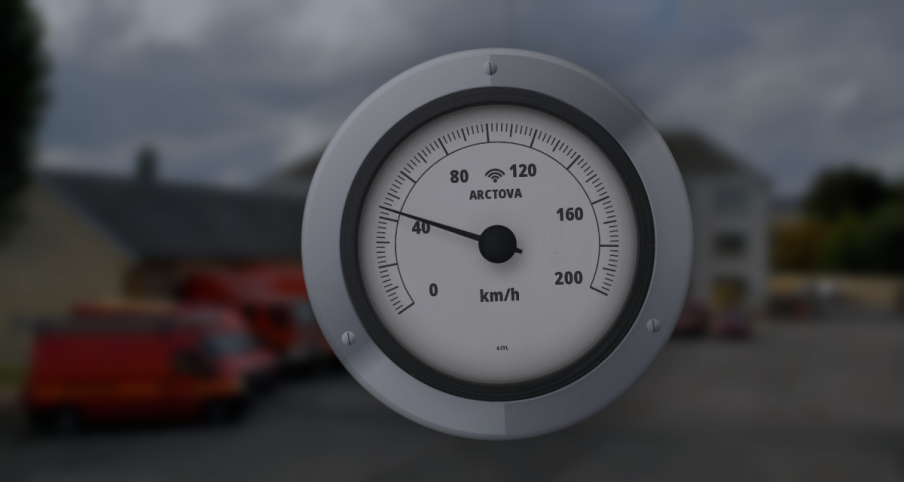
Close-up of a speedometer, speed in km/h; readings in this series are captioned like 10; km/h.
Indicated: 44; km/h
